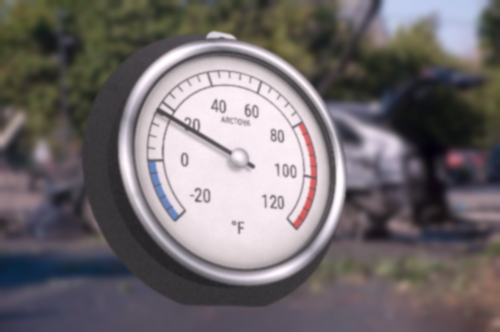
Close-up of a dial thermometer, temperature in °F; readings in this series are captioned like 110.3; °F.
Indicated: 16; °F
